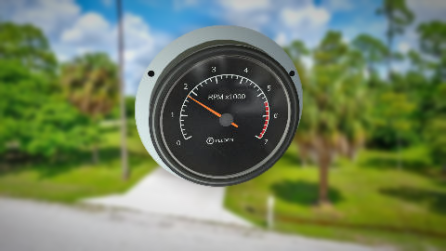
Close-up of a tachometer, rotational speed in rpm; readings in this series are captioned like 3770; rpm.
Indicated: 1800; rpm
